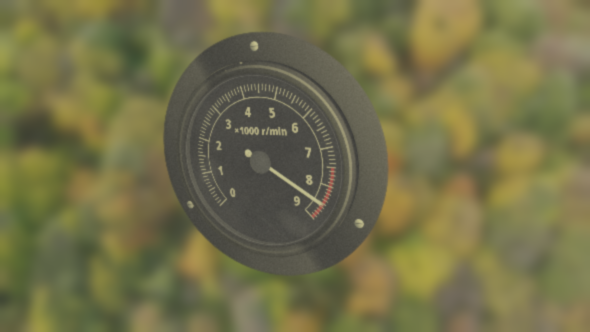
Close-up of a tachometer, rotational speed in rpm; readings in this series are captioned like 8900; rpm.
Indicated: 8500; rpm
